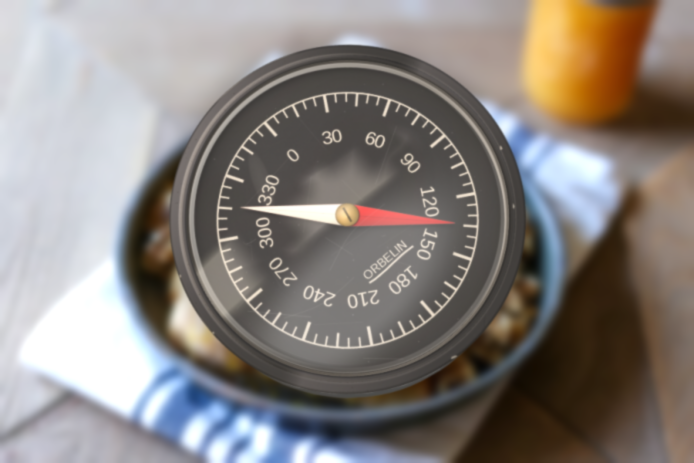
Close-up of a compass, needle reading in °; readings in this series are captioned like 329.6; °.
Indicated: 135; °
